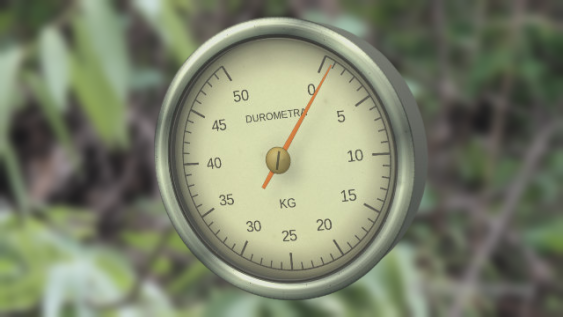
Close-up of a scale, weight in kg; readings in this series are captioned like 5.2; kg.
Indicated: 1; kg
